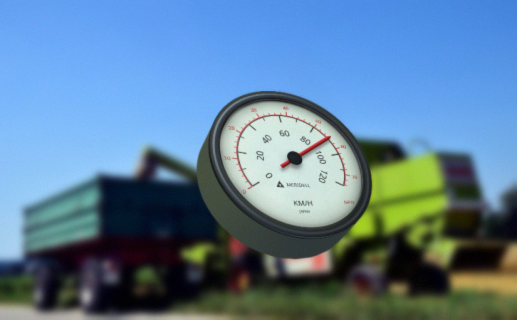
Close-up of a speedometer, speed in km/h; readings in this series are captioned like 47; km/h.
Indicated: 90; km/h
